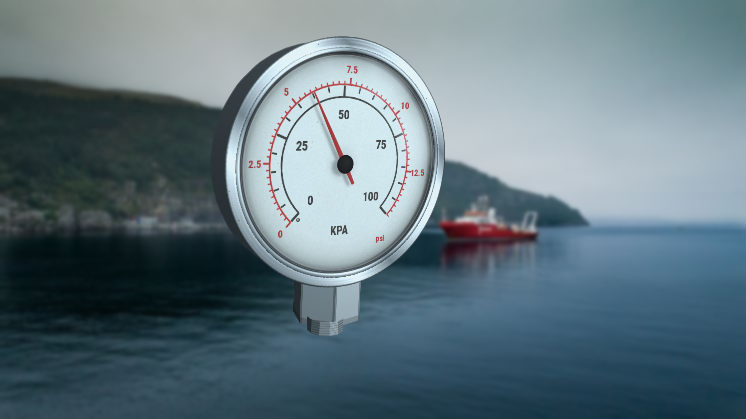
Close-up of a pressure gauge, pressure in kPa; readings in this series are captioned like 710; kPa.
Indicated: 40; kPa
